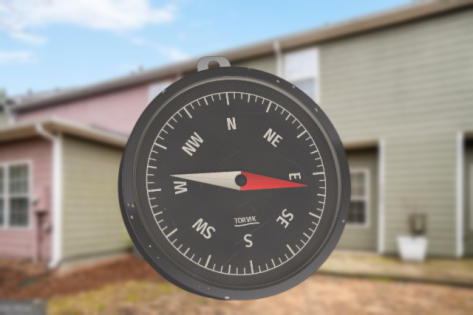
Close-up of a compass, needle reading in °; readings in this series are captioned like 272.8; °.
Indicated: 100; °
